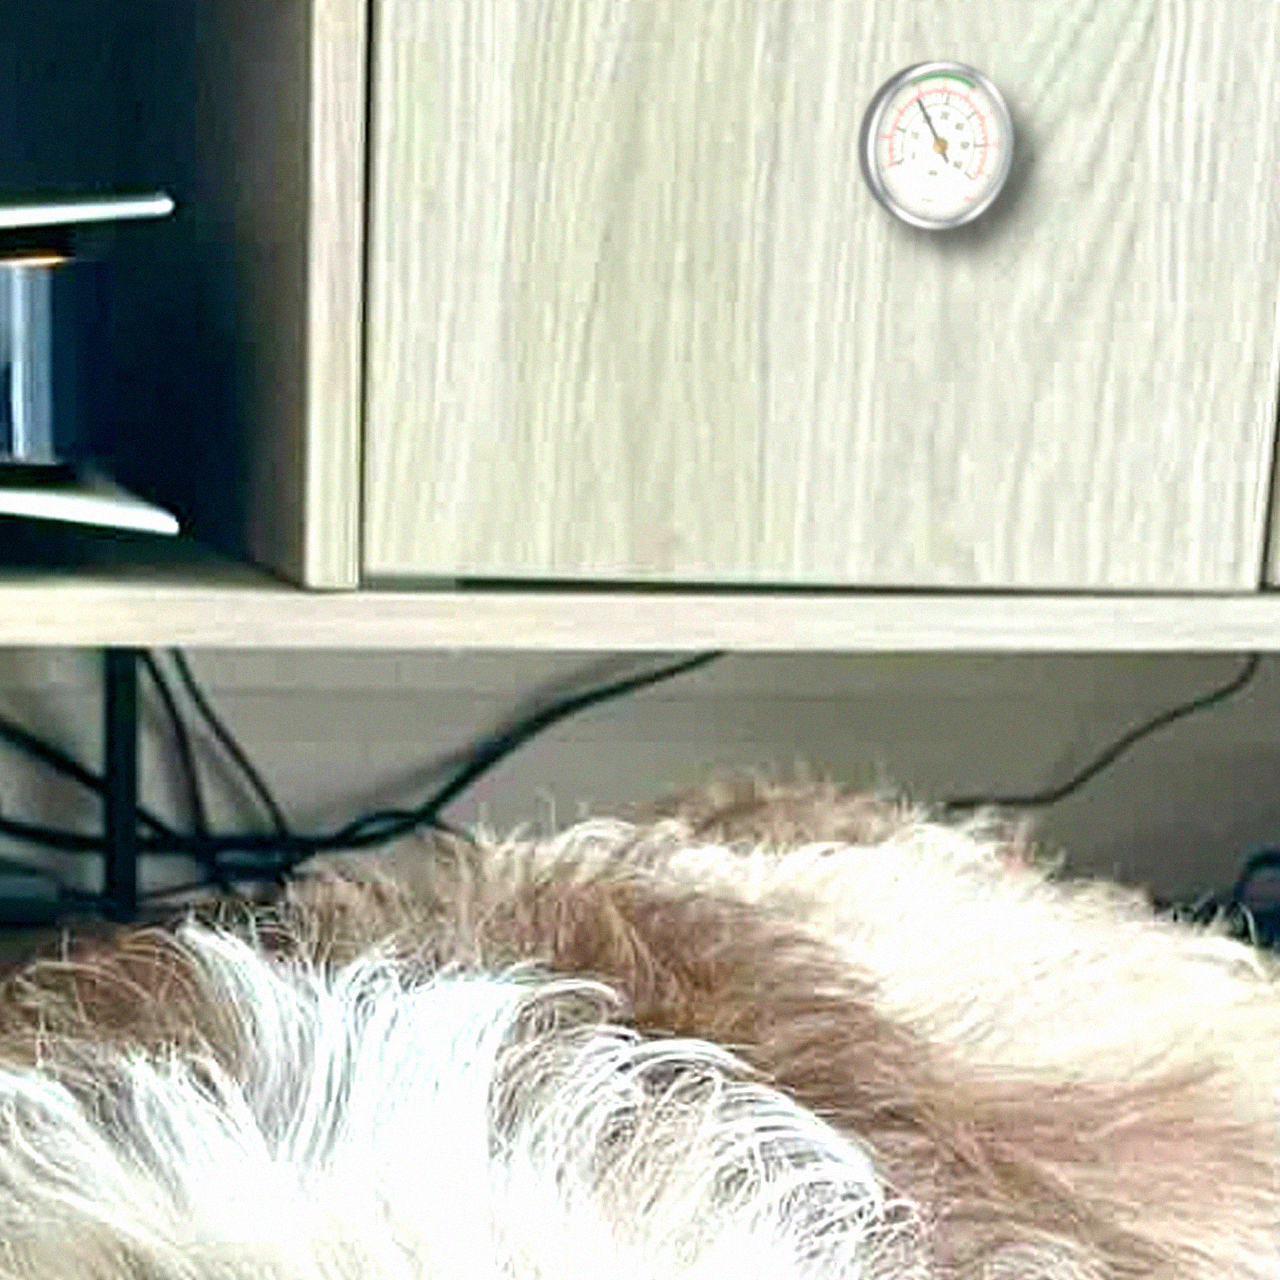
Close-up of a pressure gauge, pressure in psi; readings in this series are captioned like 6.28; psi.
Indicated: 20; psi
